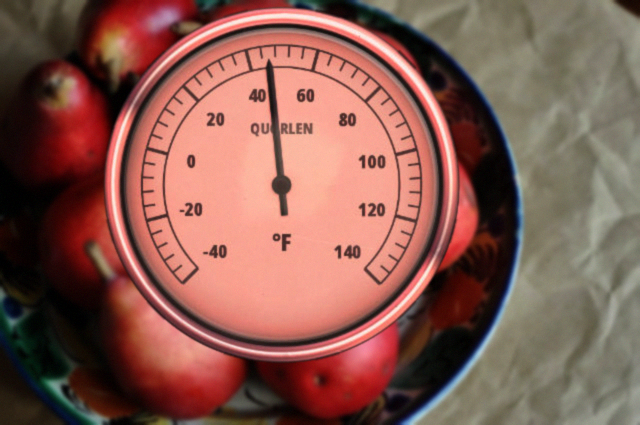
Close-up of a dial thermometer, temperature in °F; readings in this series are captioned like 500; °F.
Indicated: 46; °F
